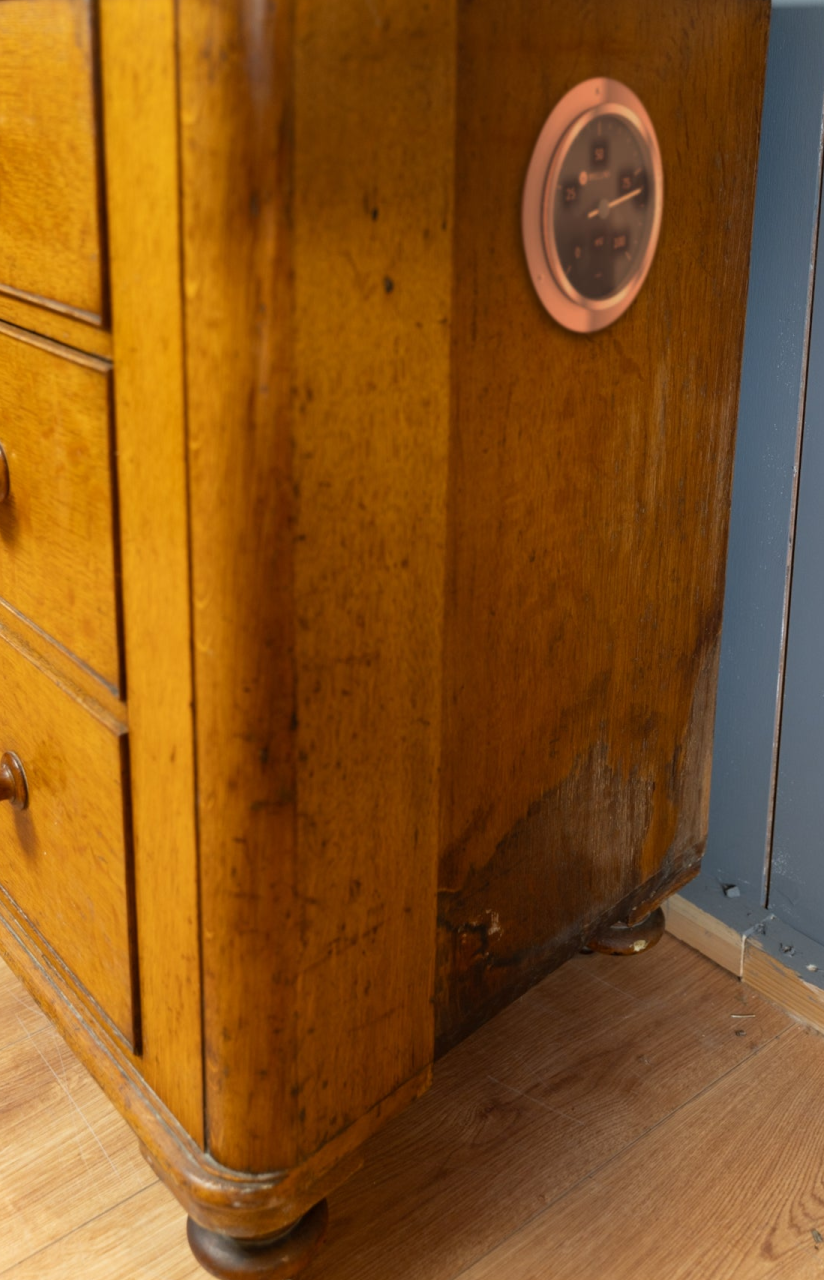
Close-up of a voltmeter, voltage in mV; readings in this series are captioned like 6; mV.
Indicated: 80; mV
